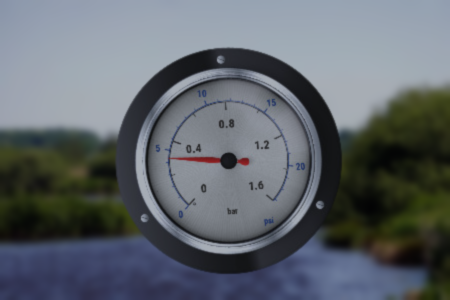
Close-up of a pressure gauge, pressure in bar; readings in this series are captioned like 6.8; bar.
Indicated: 0.3; bar
